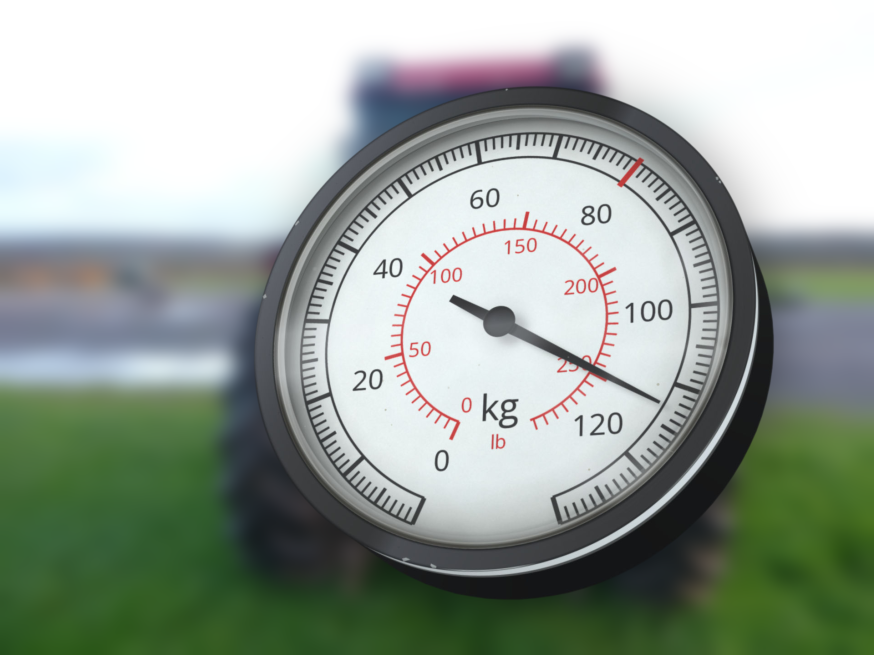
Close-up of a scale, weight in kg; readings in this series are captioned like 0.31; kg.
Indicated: 113; kg
